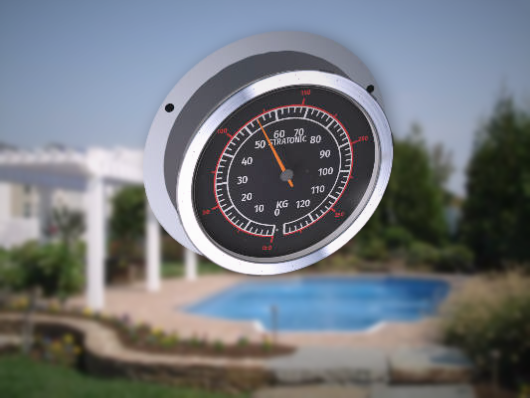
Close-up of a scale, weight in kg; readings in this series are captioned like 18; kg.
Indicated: 54; kg
